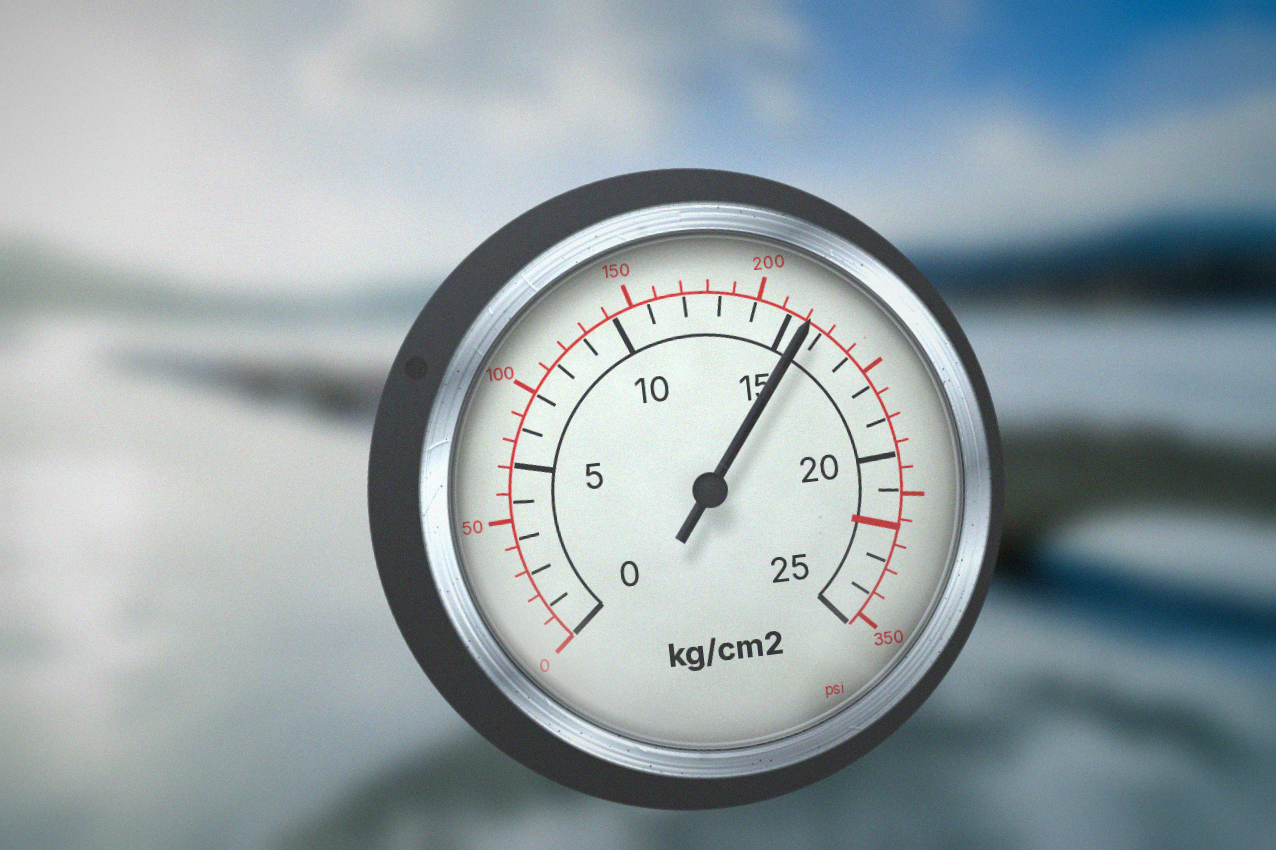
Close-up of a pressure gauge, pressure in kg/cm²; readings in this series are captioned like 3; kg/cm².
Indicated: 15.5; kg/cm²
